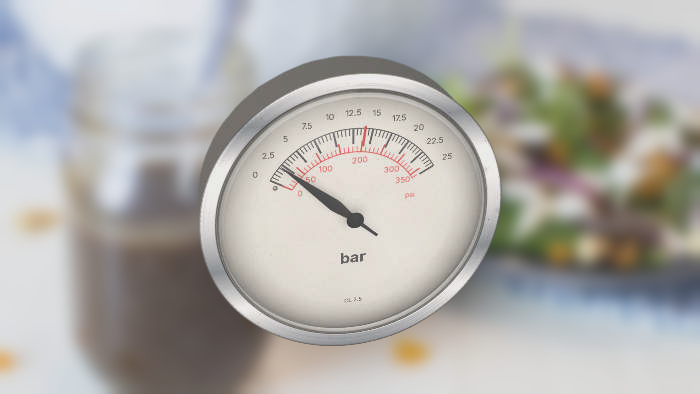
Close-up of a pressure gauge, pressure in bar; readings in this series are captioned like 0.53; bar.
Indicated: 2.5; bar
